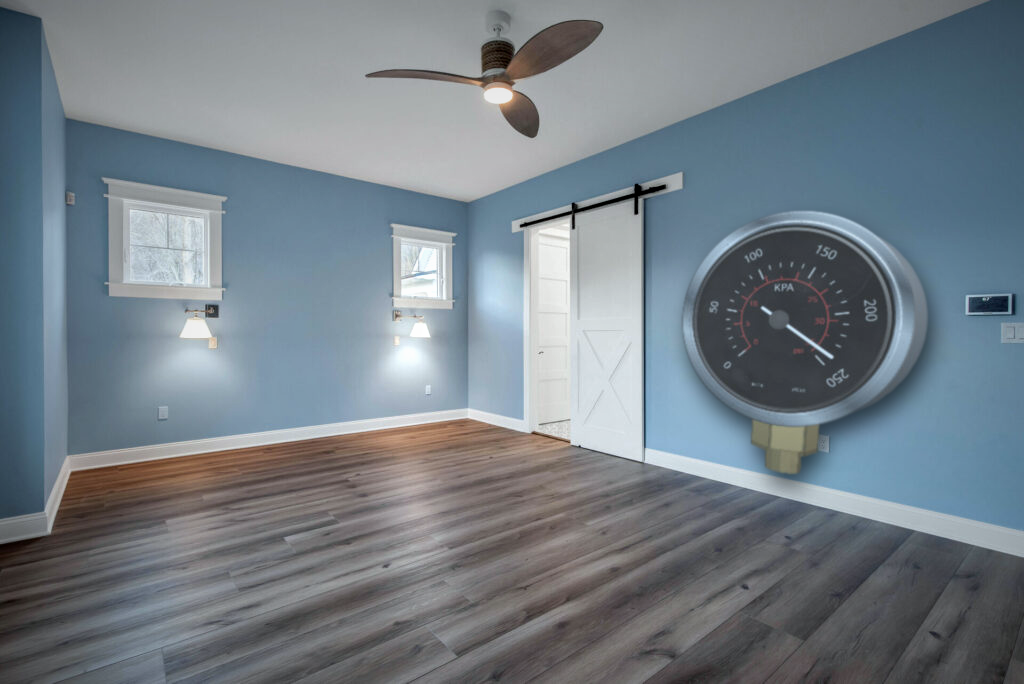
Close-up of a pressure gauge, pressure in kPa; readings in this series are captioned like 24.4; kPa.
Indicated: 240; kPa
